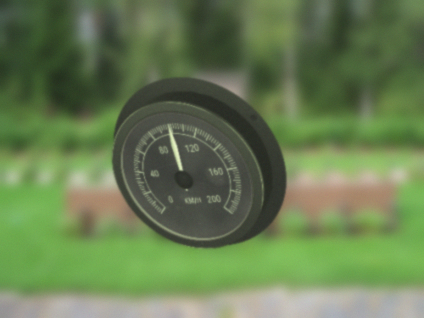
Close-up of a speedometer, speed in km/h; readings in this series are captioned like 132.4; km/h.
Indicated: 100; km/h
